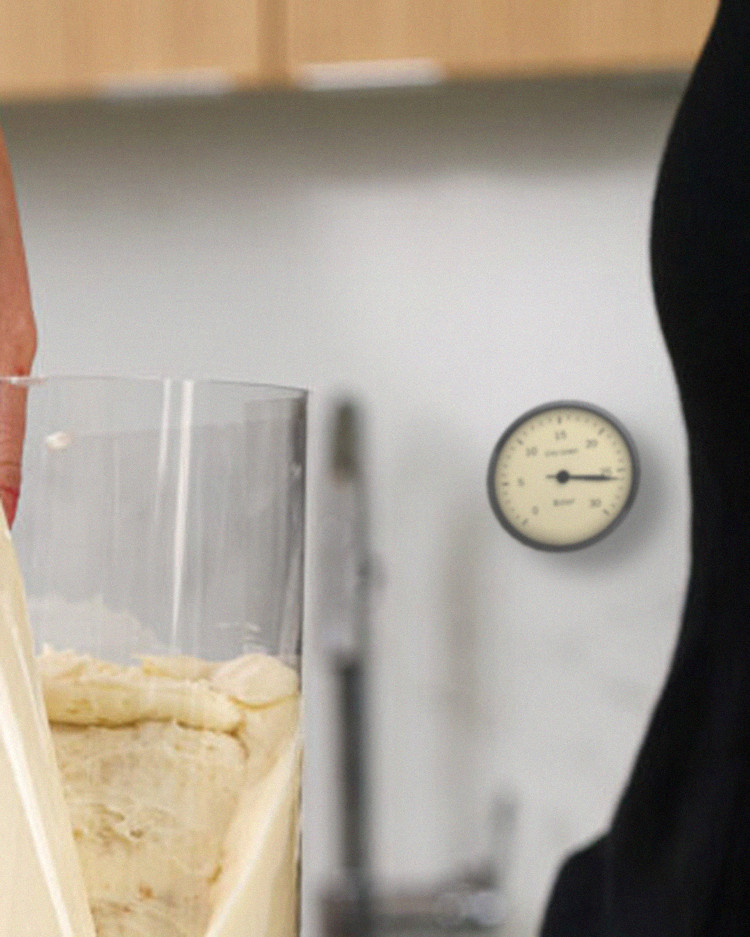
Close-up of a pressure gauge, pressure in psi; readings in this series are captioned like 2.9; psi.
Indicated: 26; psi
